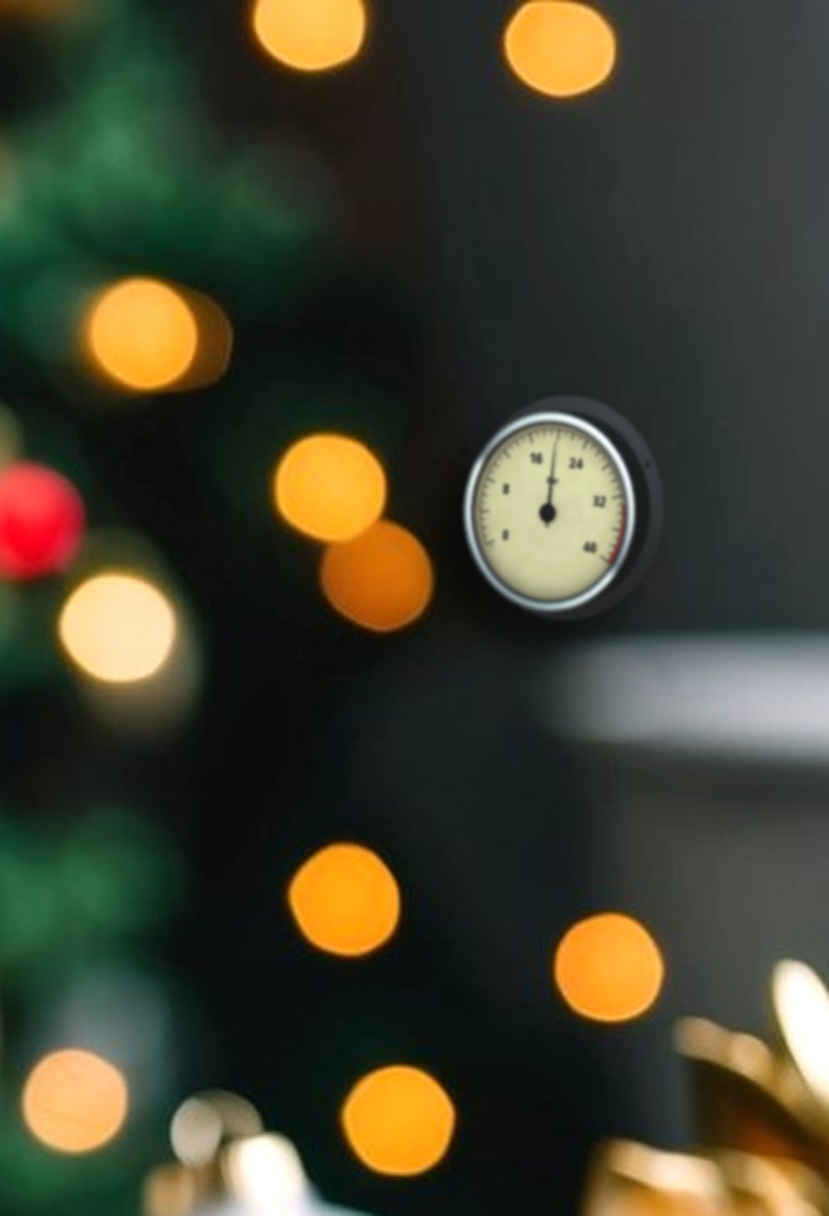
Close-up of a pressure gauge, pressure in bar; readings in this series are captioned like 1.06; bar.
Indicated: 20; bar
